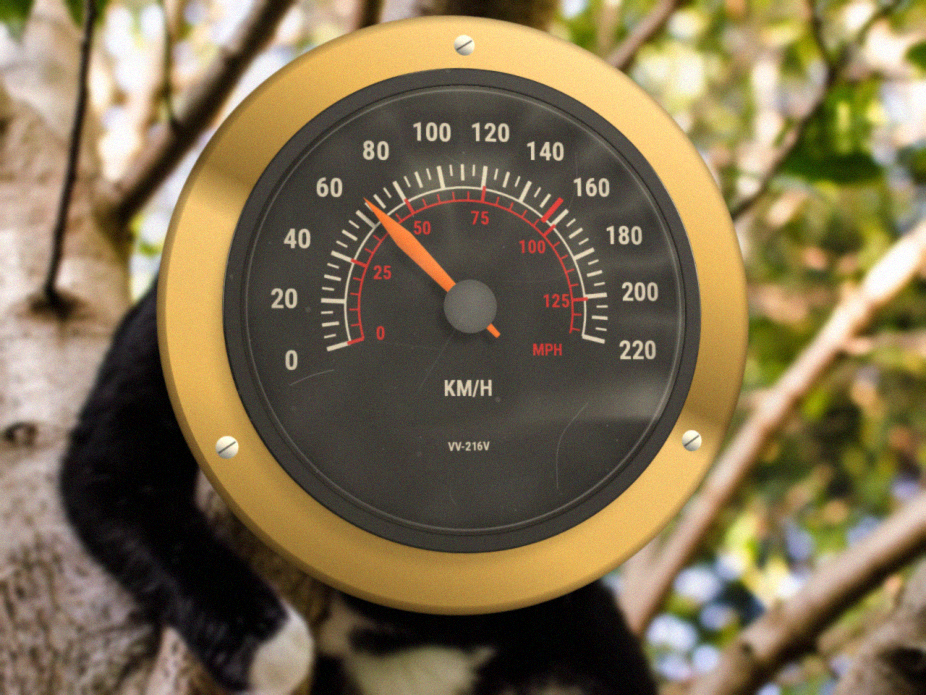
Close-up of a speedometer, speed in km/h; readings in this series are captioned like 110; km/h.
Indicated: 65; km/h
